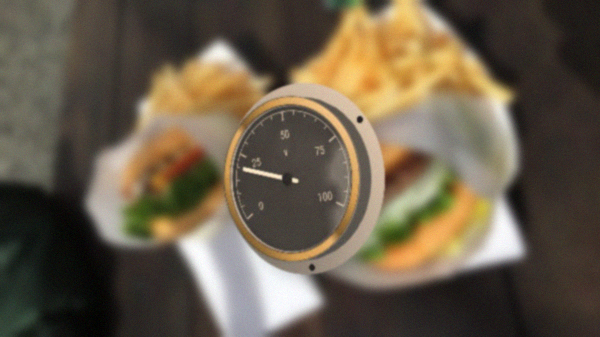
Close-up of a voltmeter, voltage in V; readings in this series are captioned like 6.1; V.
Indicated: 20; V
